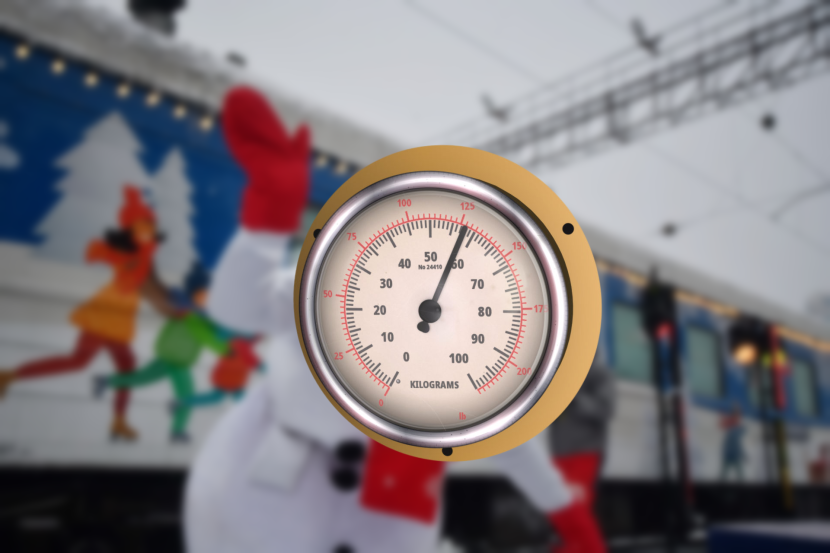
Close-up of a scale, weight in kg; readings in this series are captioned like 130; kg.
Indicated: 58; kg
